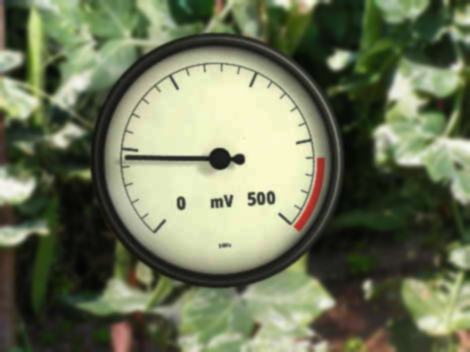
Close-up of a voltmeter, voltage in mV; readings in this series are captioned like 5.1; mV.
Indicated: 90; mV
